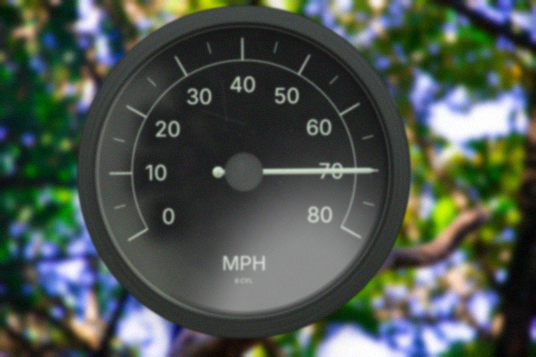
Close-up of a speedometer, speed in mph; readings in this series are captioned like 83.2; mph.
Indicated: 70; mph
